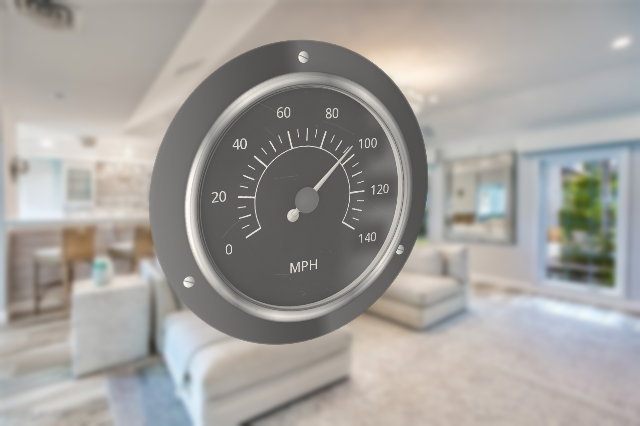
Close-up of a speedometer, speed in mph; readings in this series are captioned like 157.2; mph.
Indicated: 95; mph
